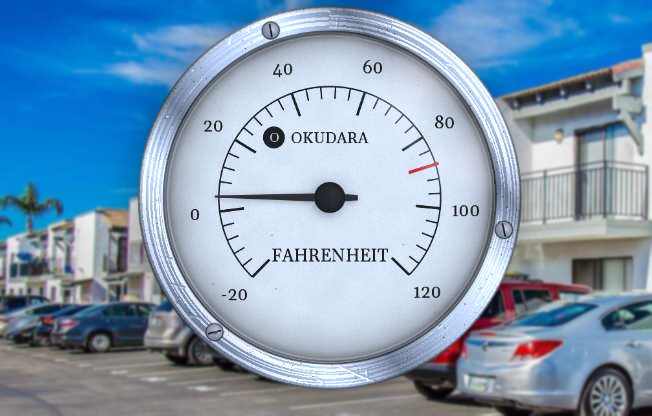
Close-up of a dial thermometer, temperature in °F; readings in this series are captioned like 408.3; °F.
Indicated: 4; °F
